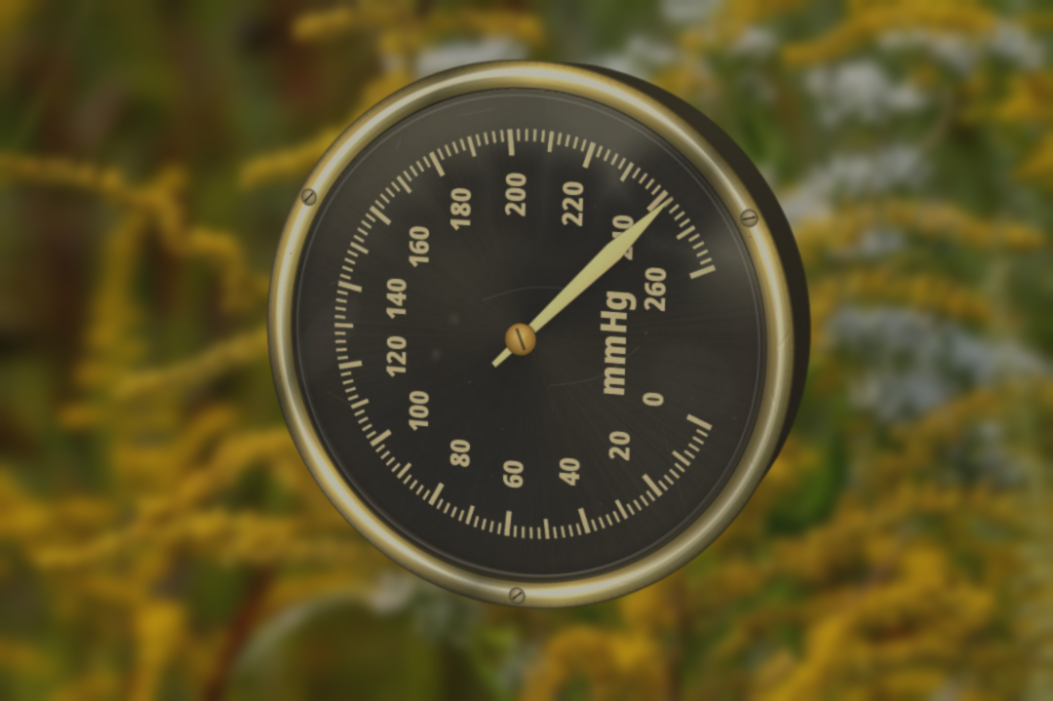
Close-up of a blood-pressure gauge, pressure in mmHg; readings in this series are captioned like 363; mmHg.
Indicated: 242; mmHg
